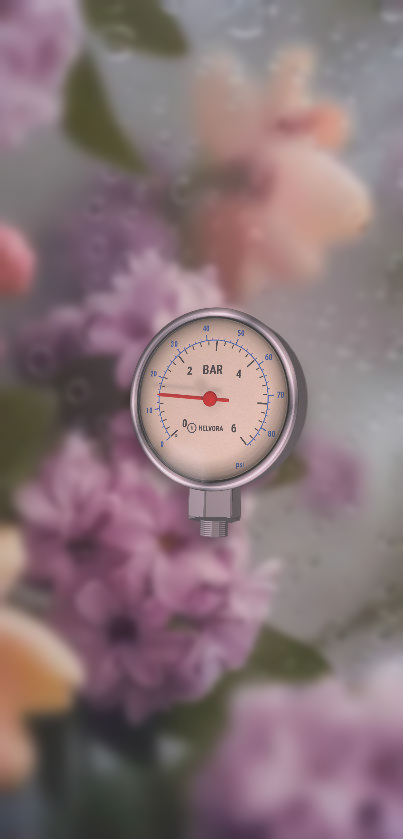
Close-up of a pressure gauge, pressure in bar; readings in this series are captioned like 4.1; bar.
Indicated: 1; bar
